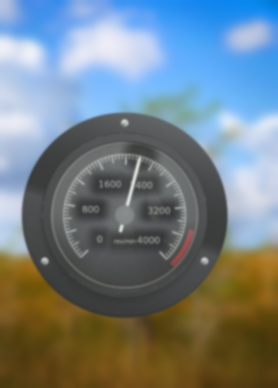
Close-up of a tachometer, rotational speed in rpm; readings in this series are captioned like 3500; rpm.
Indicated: 2200; rpm
